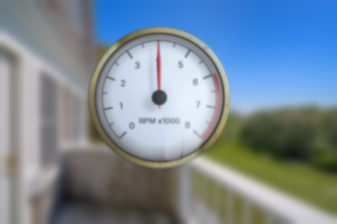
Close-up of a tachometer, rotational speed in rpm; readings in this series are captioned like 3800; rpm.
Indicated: 4000; rpm
